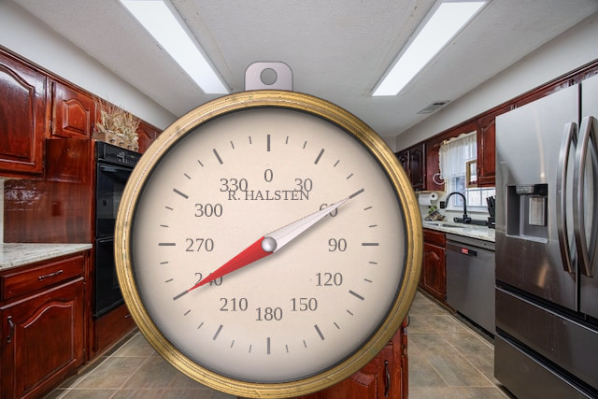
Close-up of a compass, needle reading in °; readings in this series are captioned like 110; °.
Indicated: 240; °
